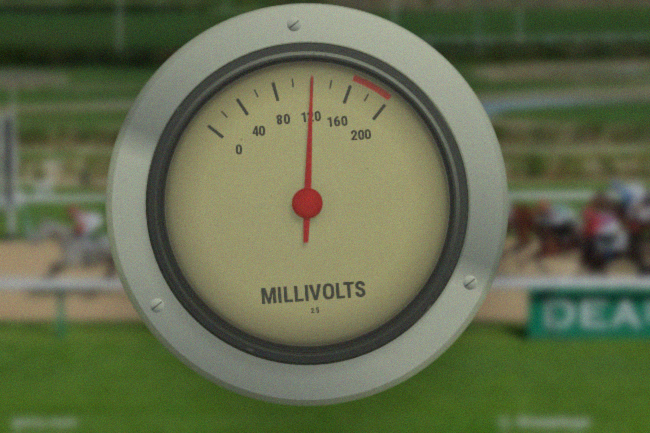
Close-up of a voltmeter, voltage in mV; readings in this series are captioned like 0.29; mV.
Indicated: 120; mV
